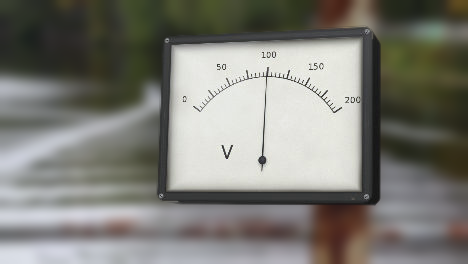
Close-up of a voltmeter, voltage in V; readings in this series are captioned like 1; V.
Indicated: 100; V
